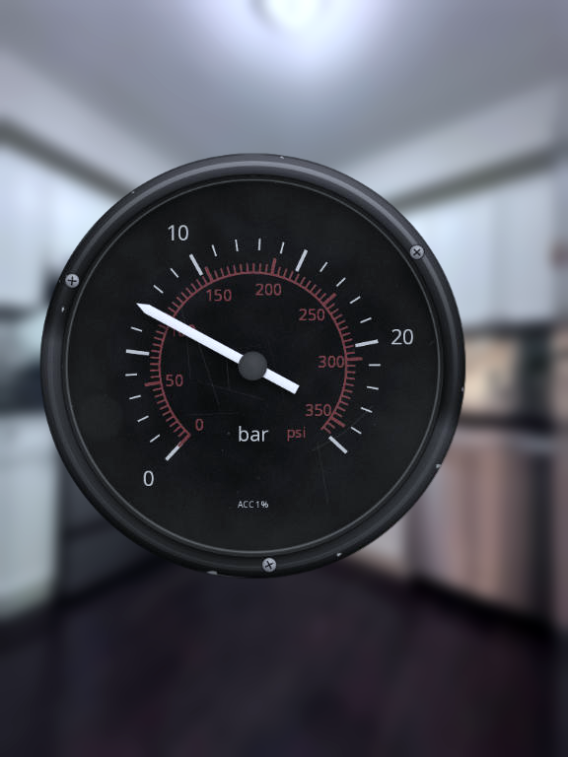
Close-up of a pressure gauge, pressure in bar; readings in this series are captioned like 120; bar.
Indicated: 7; bar
